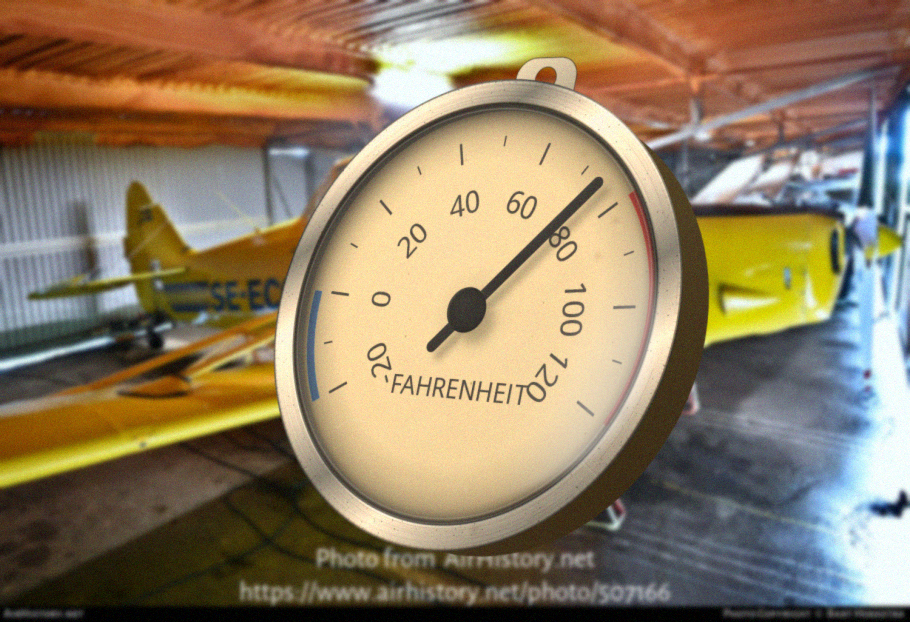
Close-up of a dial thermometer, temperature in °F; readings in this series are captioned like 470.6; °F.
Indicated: 75; °F
